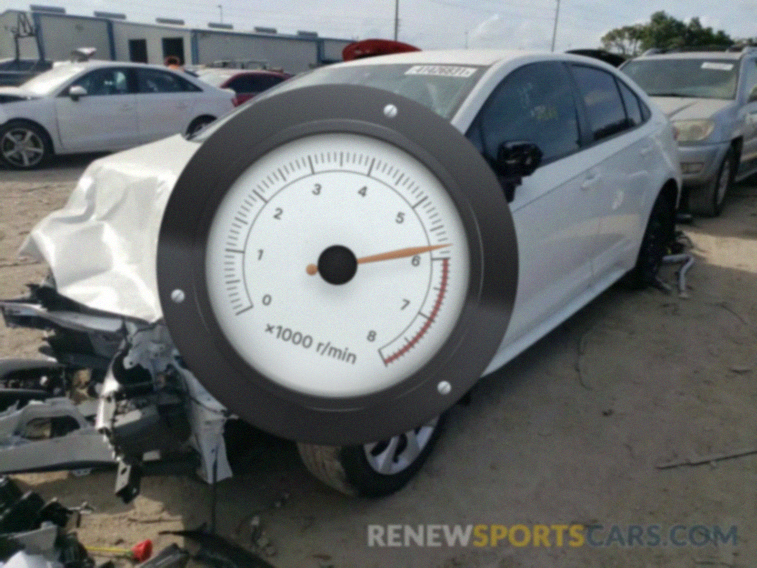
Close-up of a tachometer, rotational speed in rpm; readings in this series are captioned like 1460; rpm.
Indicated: 5800; rpm
